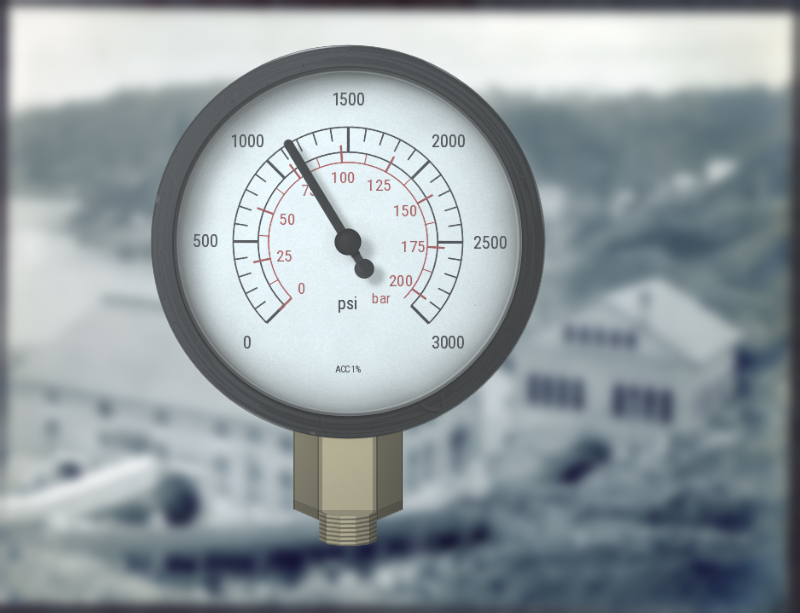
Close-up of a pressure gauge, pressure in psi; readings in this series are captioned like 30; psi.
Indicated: 1150; psi
